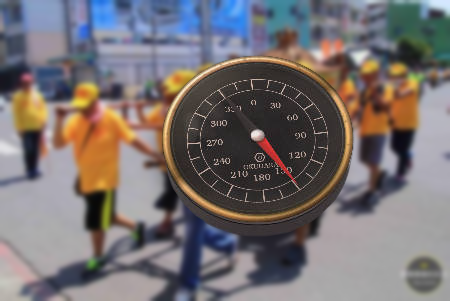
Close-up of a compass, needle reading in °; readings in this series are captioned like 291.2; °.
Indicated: 150; °
